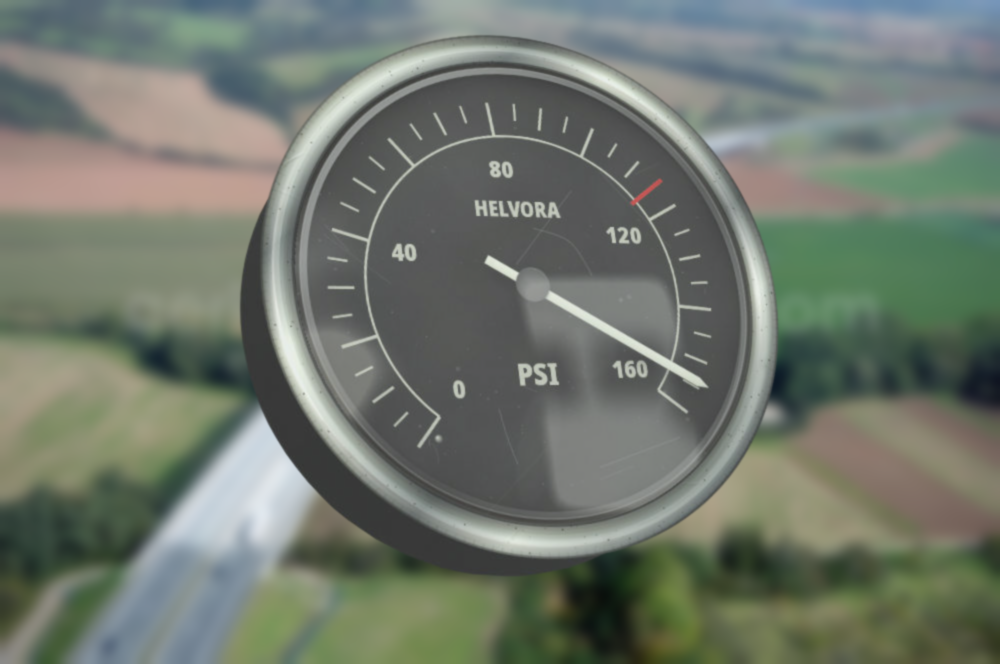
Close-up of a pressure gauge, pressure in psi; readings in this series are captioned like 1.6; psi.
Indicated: 155; psi
